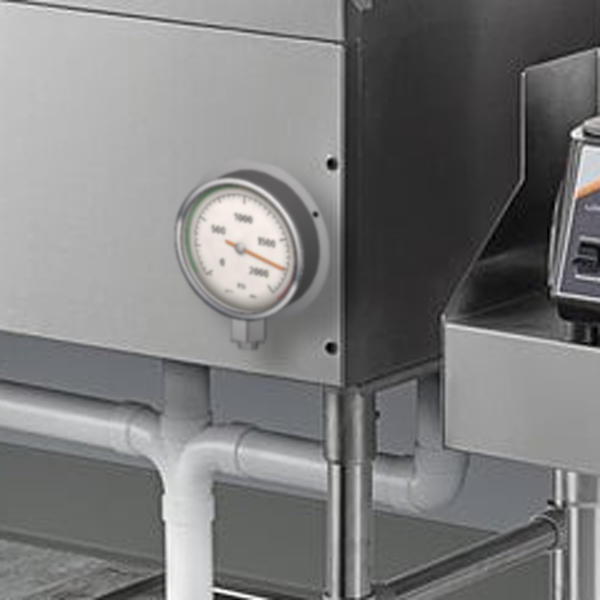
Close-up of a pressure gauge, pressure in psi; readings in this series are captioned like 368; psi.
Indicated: 1750; psi
